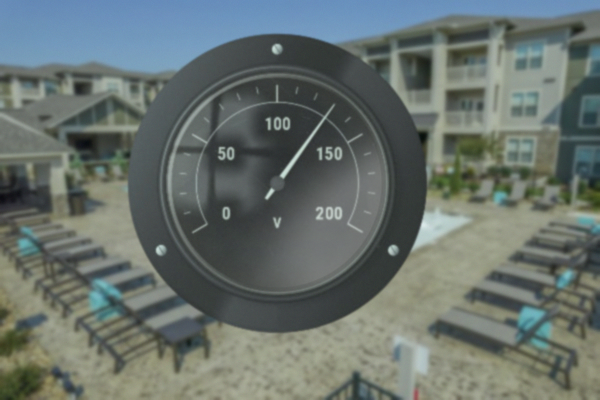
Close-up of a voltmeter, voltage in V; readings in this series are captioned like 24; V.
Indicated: 130; V
